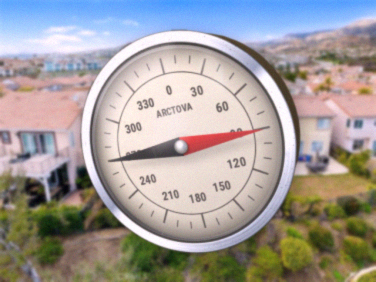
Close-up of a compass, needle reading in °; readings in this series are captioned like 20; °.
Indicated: 90; °
